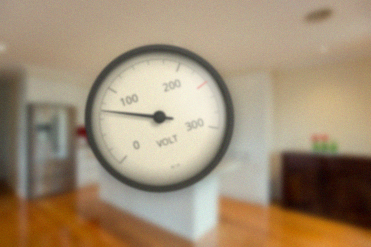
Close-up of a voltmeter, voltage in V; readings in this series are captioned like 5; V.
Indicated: 70; V
